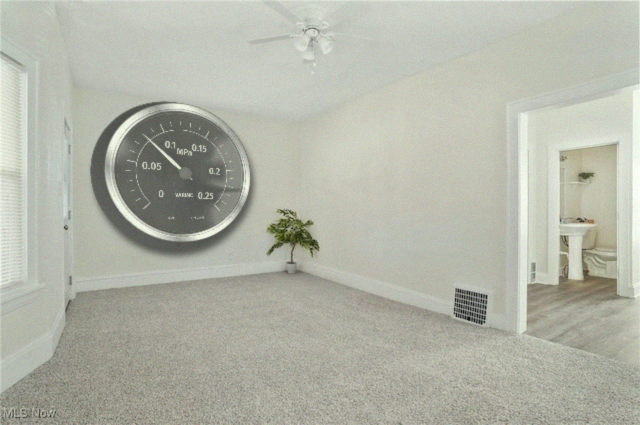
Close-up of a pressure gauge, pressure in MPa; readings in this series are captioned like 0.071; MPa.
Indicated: 0.08; MPa
